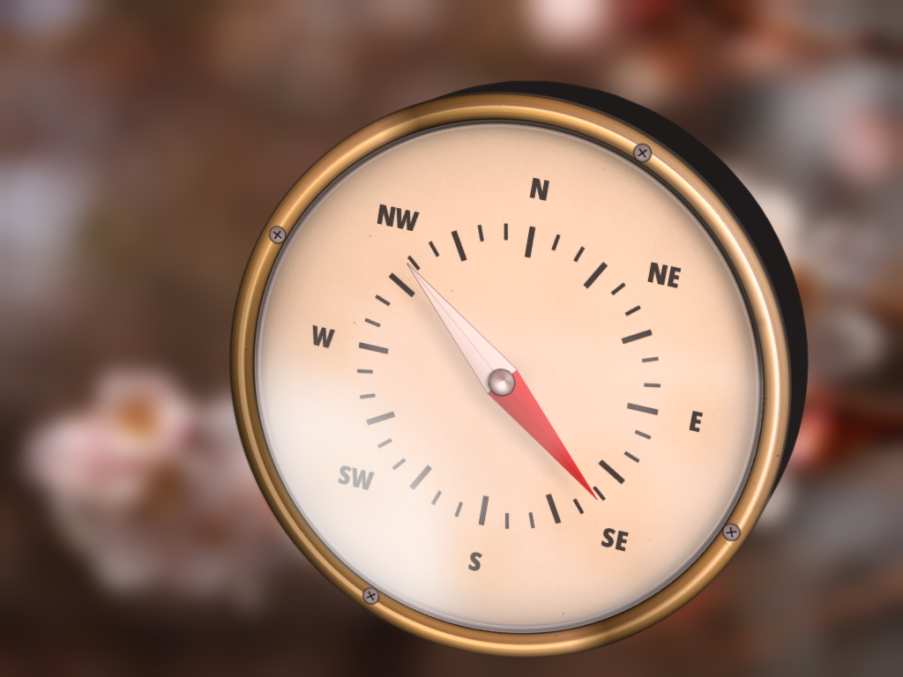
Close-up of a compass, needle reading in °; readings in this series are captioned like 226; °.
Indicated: 130; °
